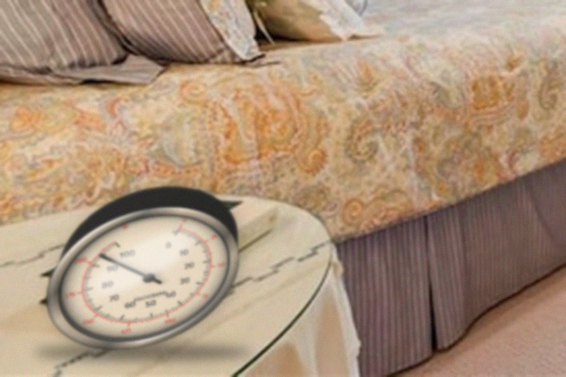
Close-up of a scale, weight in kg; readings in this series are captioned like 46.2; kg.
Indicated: 95; kg
